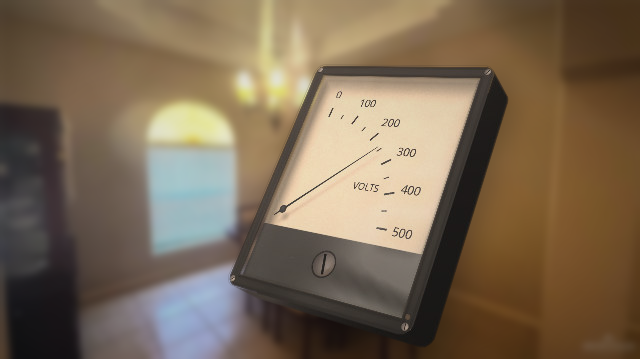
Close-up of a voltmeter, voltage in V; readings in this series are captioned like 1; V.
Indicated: 250; V
